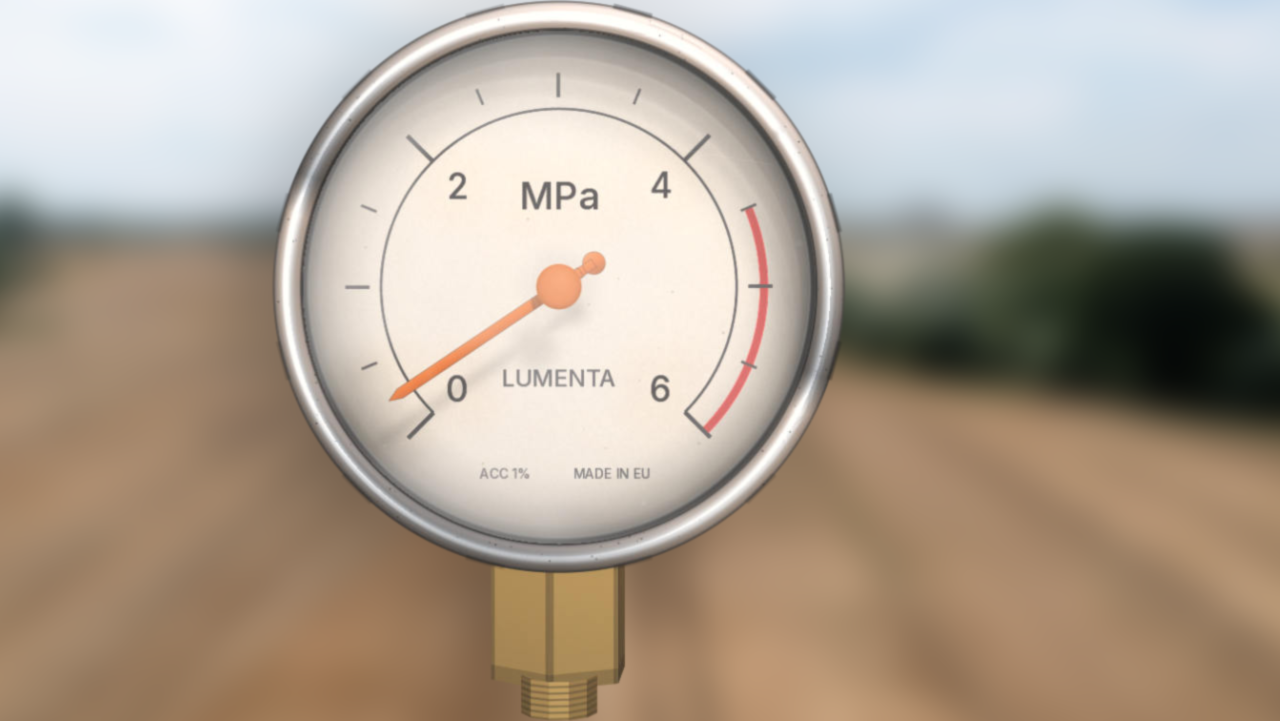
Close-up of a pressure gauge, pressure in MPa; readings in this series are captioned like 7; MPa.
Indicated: 0.25; MPa
